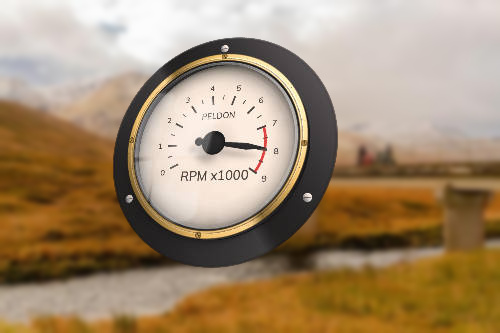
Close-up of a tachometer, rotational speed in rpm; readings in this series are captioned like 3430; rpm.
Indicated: 8000; rpm
